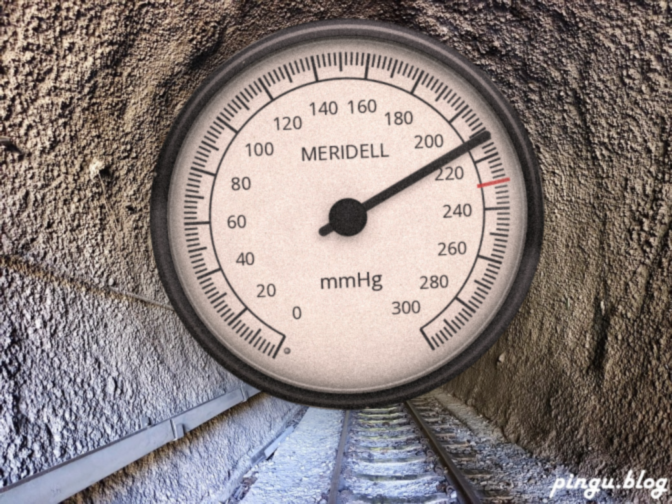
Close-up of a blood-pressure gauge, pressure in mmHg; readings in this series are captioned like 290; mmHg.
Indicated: 212; mmHg
